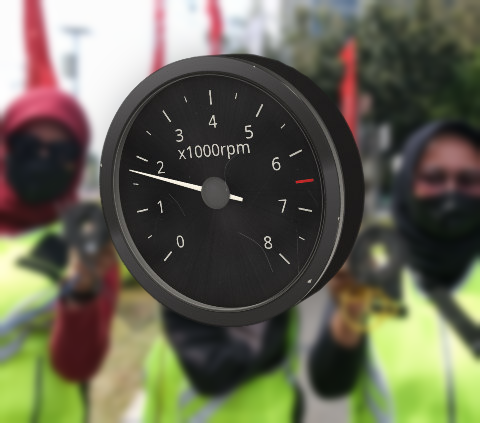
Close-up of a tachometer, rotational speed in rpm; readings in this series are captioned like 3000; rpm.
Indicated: 1750; rpm
